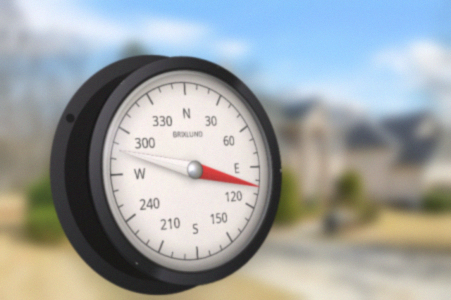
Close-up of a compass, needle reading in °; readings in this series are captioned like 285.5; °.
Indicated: 105; °
